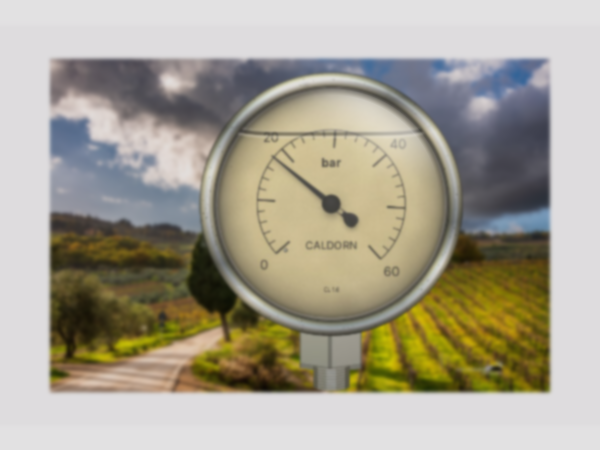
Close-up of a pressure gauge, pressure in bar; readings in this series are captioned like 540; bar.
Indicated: 18; bar
